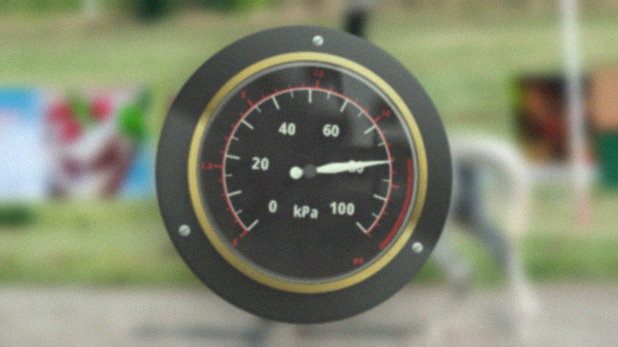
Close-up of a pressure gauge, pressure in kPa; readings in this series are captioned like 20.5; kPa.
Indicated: 80; kPa
